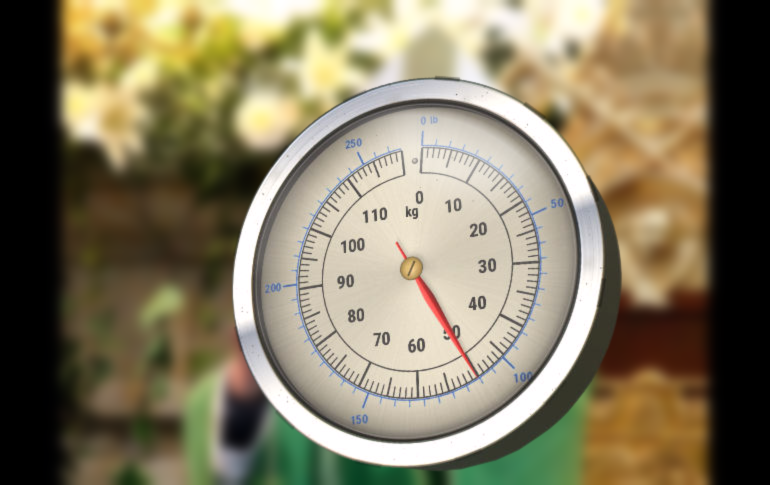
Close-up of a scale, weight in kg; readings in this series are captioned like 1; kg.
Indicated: 50; kg
